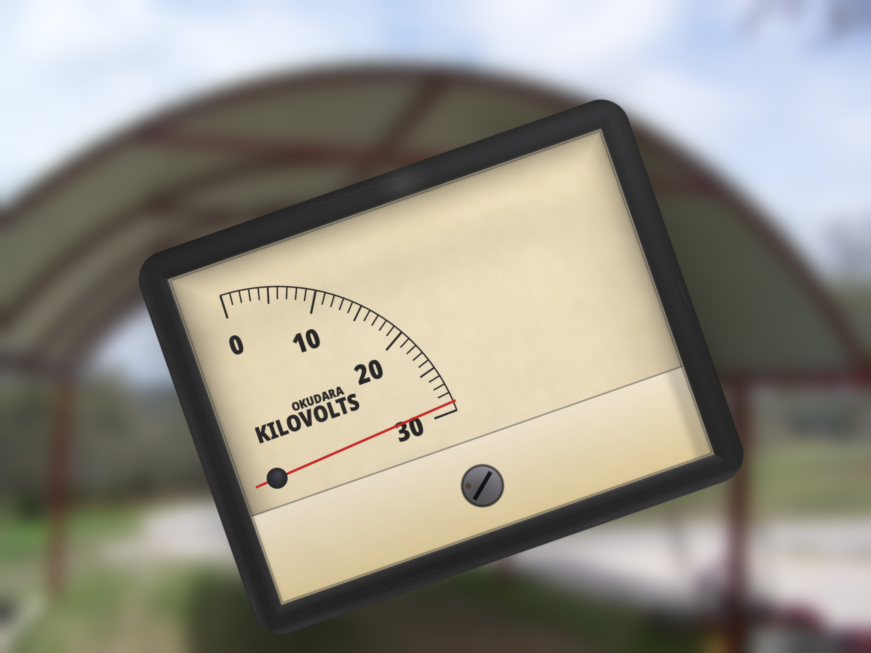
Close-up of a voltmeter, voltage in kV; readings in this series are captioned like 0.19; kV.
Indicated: 29; kV
